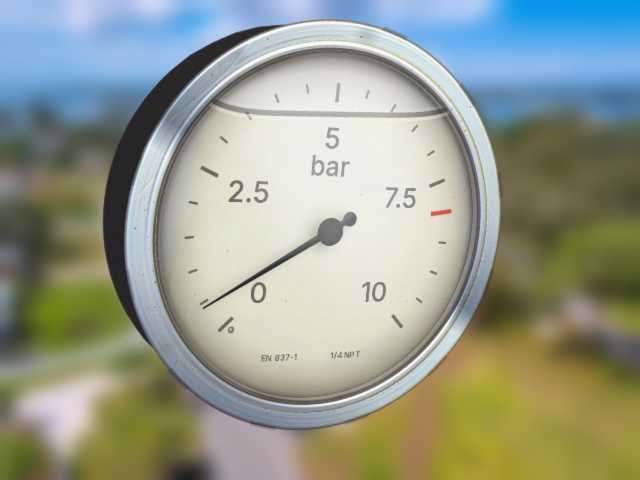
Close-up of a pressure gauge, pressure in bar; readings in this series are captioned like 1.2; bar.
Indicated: 0.5; bar
